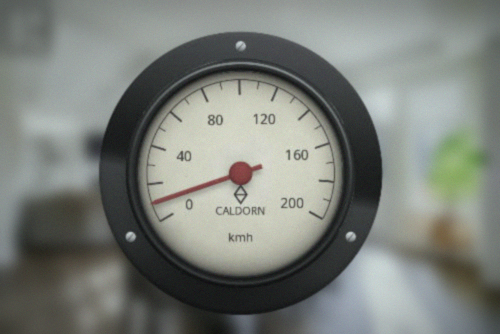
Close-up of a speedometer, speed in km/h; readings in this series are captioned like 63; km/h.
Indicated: 10; km/h
